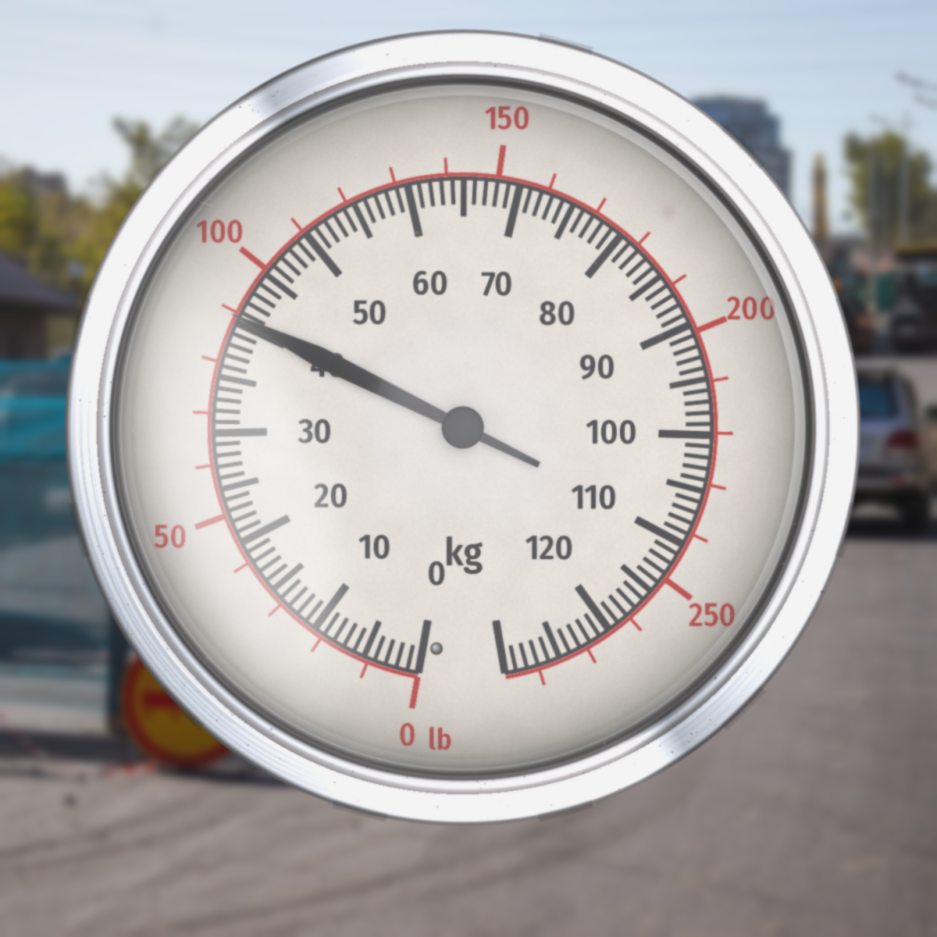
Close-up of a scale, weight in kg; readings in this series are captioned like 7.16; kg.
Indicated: 40.5; kg
